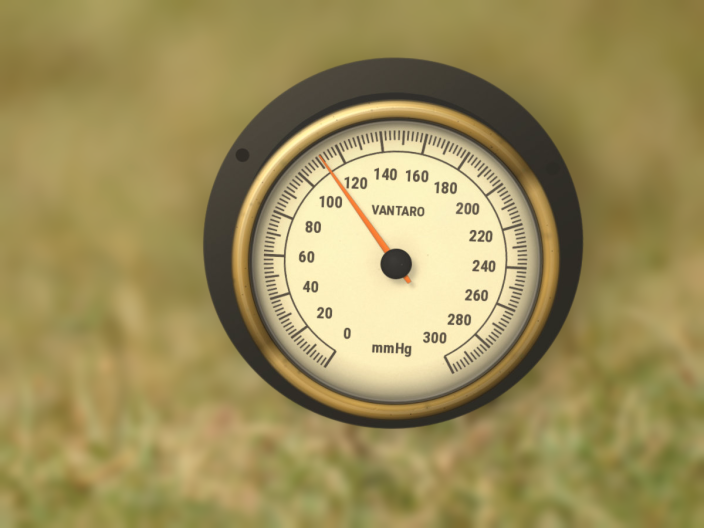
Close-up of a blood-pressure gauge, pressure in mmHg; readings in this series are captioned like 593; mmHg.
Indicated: 112; mmHg
